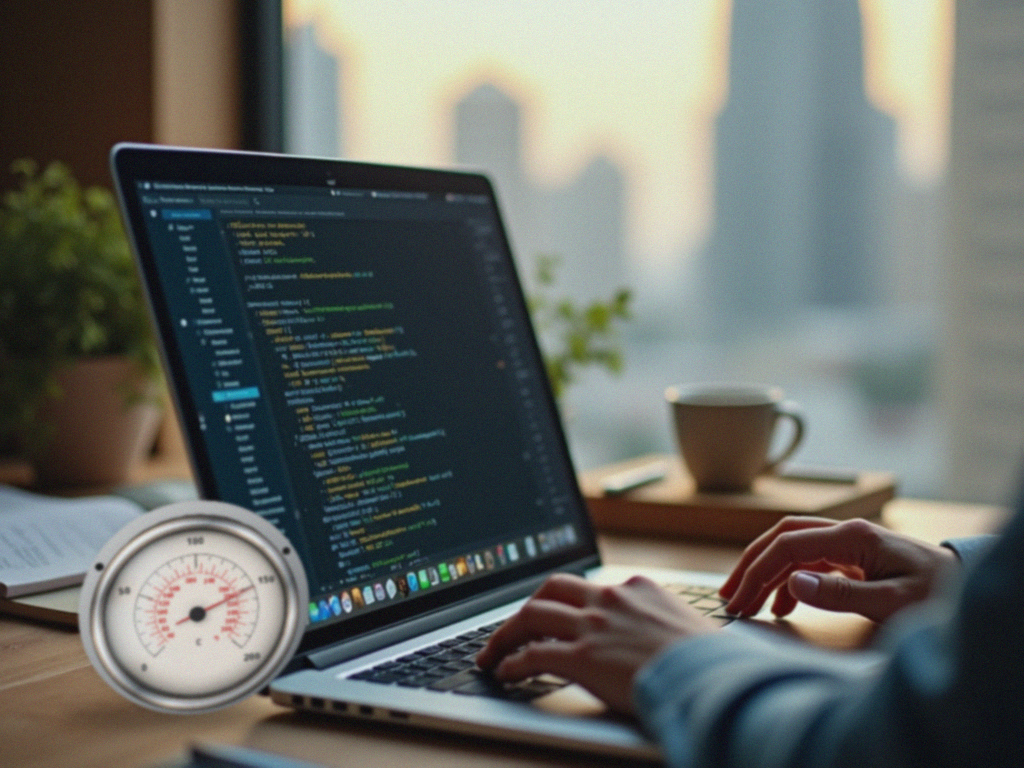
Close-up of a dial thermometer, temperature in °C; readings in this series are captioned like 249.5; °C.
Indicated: 150; °C
